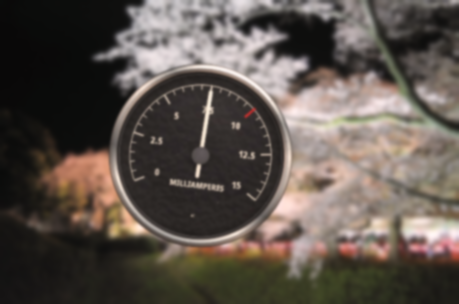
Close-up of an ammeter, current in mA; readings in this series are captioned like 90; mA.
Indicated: 7.5; mA
